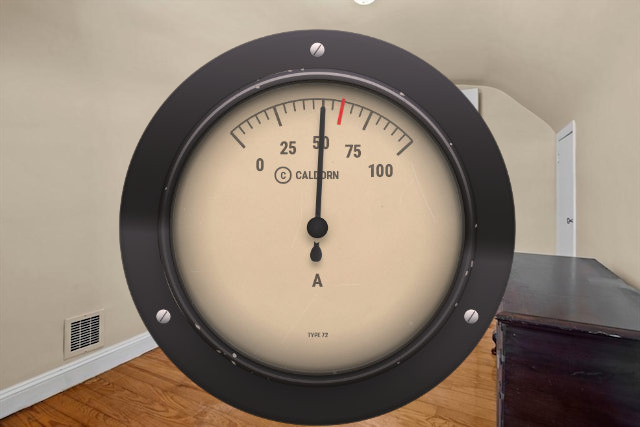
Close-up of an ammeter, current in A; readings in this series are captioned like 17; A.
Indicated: 50; A
